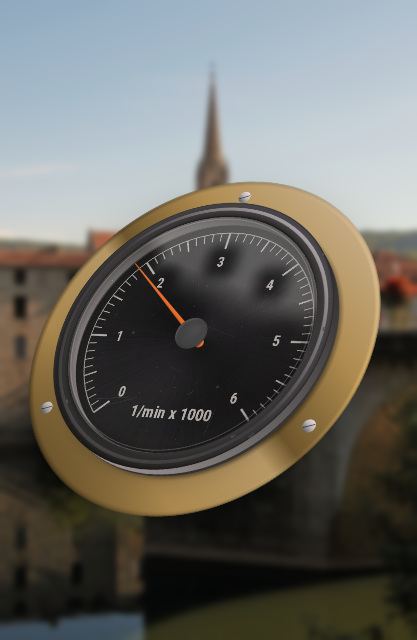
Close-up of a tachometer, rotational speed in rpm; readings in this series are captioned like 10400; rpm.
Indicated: 1900; rpm
